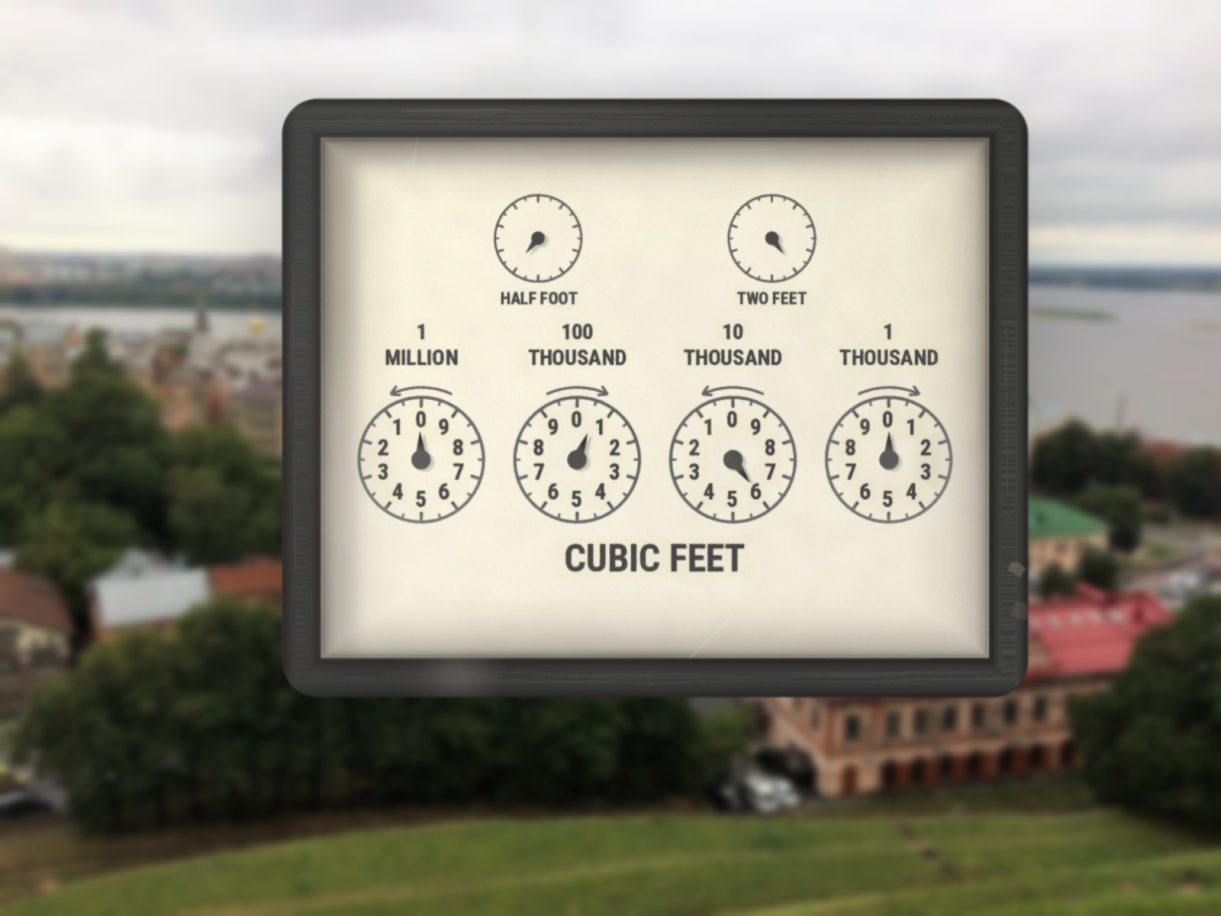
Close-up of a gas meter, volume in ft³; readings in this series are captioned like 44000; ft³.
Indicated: 6000; ft³
